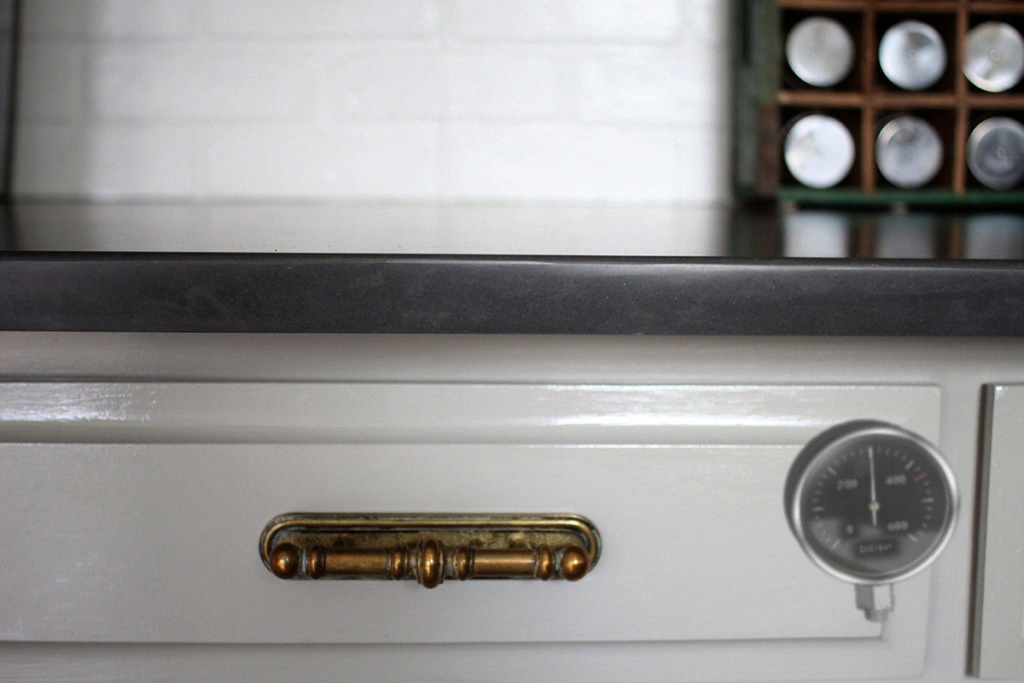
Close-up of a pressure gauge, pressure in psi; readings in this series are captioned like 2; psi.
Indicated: 300; psi
